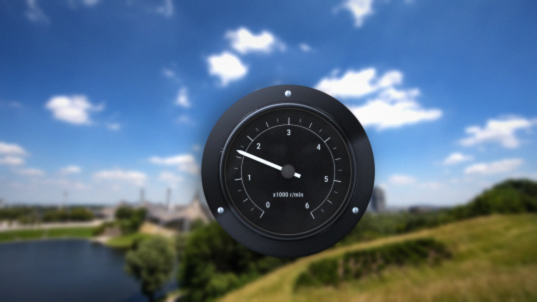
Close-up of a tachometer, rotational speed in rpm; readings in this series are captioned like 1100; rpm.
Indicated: 1625; rpm
